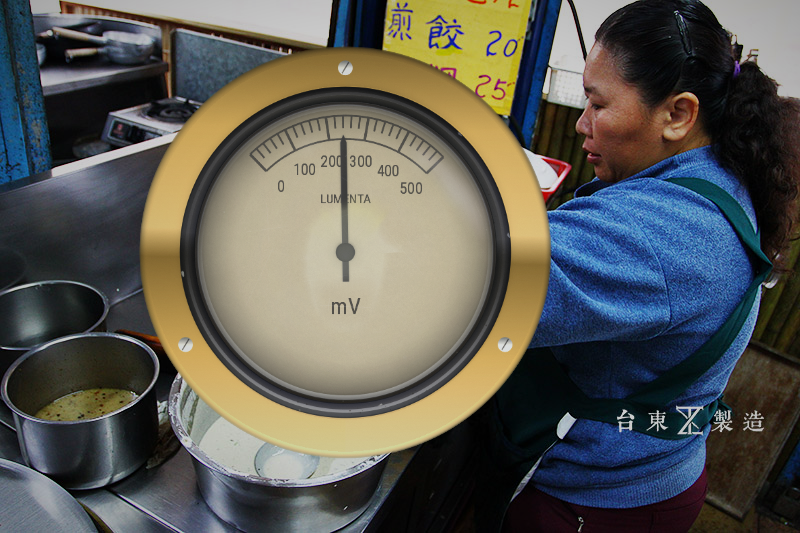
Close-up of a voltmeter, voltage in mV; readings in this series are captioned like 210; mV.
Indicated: 240; mV
